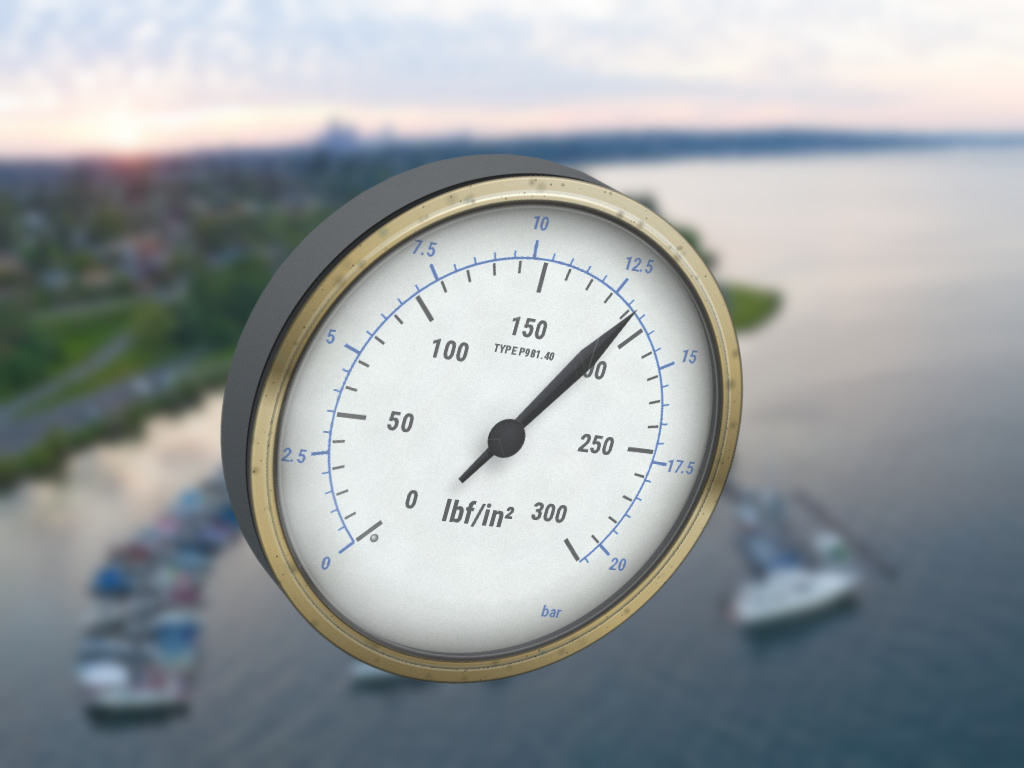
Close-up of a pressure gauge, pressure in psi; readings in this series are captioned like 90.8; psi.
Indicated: 190; psi
